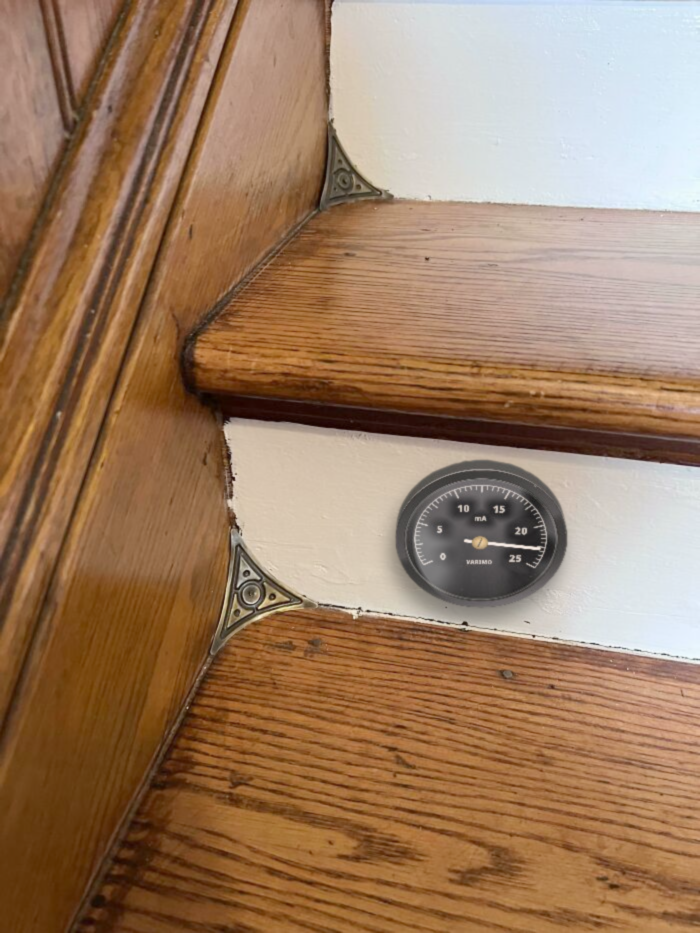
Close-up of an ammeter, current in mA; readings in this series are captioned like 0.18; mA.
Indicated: 22.5; mA
